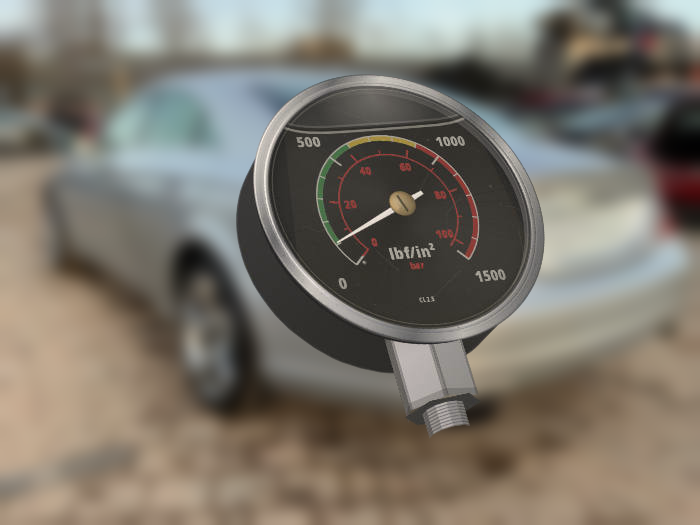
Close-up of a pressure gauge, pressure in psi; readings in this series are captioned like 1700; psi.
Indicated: 100; psi
